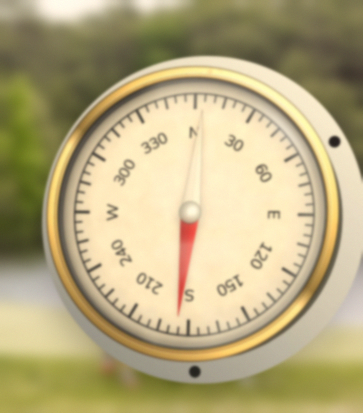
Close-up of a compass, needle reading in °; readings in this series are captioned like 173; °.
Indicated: 185; °
